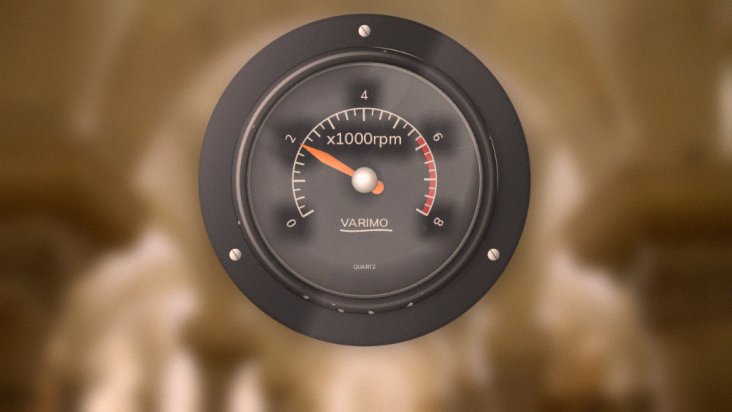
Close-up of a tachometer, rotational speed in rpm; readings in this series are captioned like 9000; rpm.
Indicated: 2000; rpm
